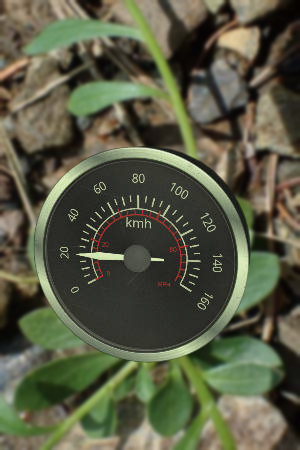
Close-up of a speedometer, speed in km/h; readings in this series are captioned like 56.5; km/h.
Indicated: 20; km/h
